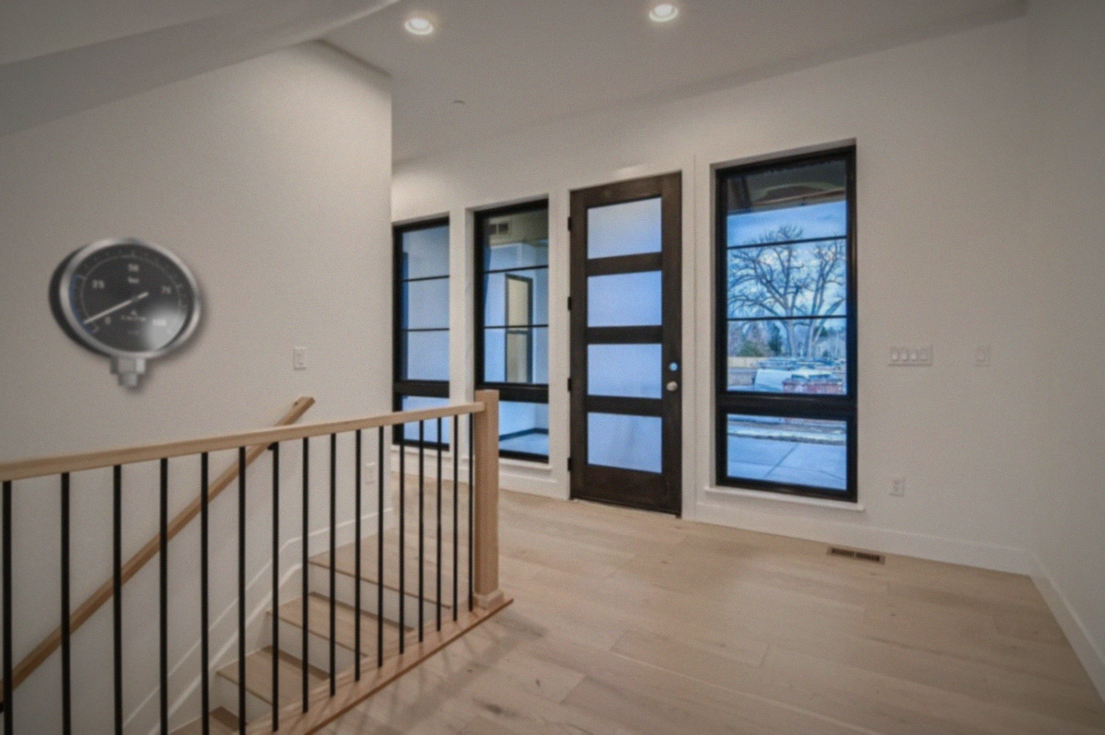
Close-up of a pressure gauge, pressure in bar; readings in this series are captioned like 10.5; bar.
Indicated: 5; bar
